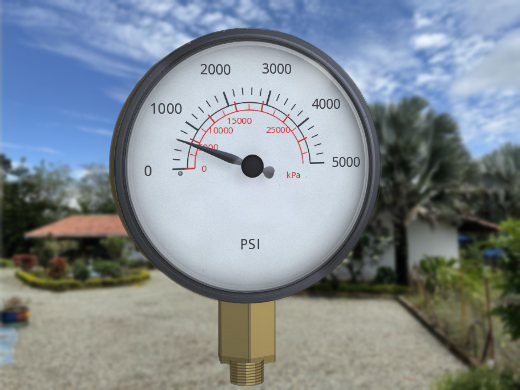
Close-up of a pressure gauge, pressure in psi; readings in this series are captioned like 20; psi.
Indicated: 600; psi
